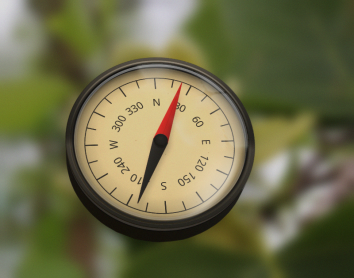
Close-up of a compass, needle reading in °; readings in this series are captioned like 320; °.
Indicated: 22.5; °
